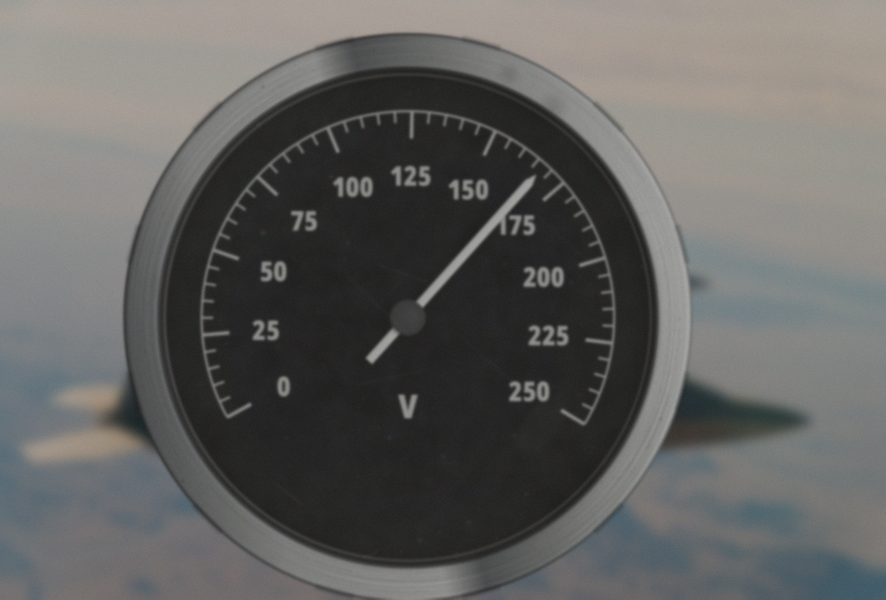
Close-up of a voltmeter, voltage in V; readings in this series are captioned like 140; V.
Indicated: 167.5; V
